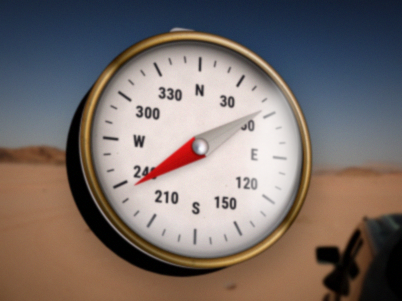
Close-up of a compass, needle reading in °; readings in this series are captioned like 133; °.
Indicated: 235; °
